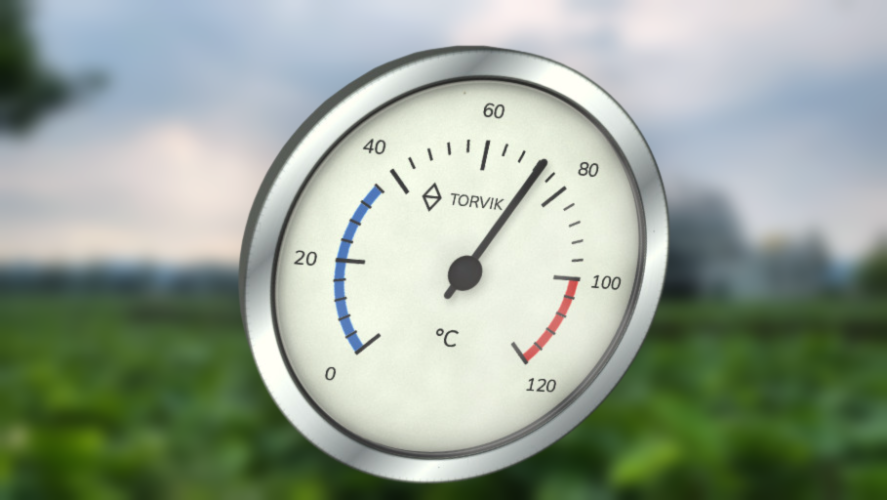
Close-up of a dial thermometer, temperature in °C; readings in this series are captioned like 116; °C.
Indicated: 72; °C
